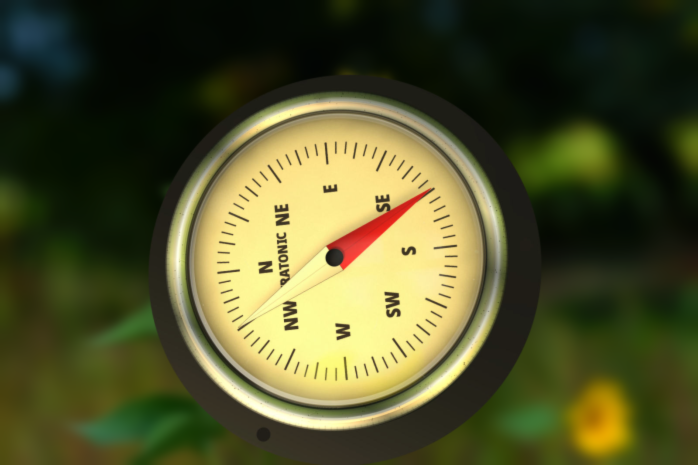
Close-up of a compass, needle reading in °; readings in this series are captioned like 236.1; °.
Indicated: 150; °
